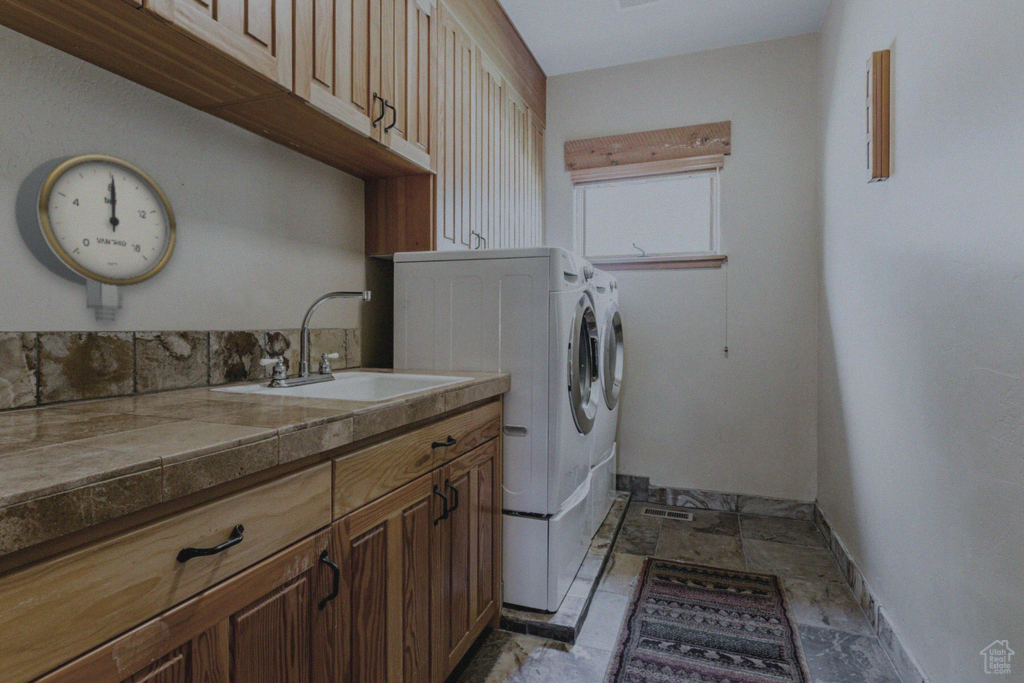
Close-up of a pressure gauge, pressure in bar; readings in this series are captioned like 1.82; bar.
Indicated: 8; bar
